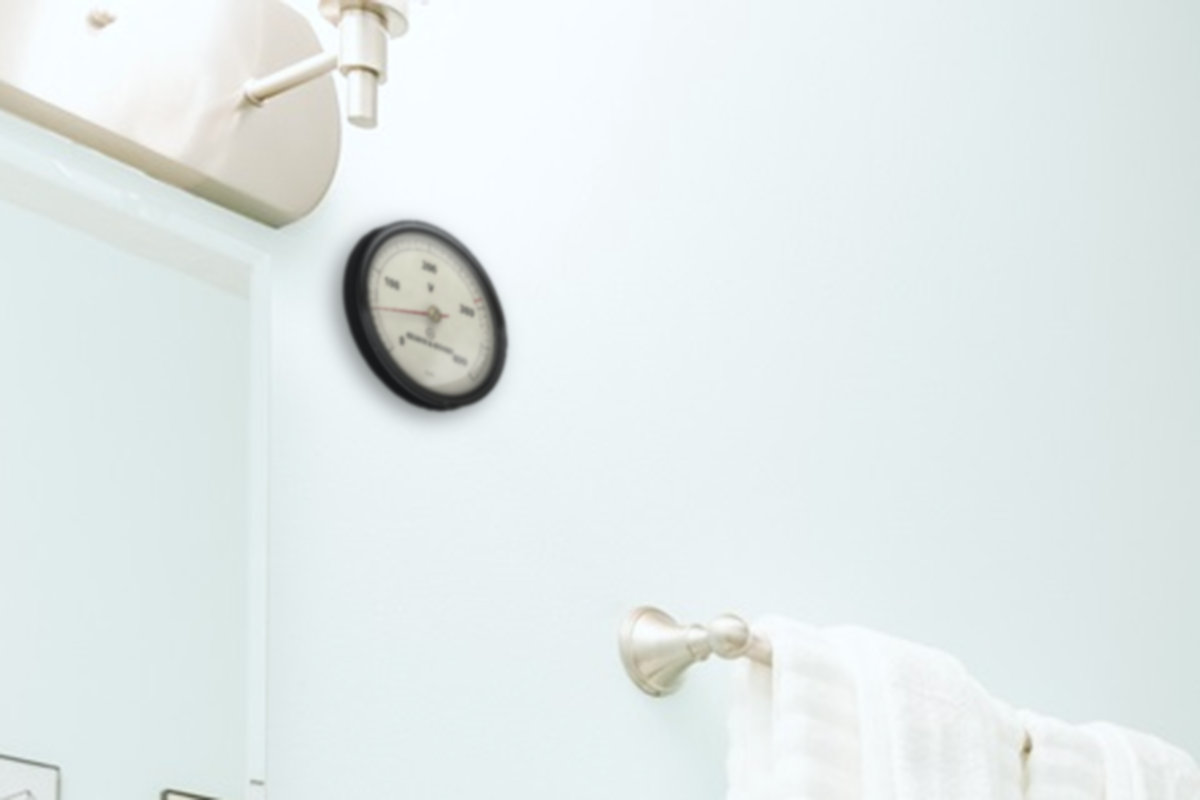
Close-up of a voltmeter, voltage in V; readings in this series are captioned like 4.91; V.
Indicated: 50; V
